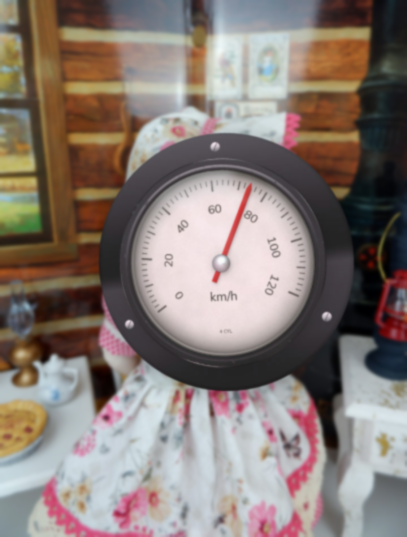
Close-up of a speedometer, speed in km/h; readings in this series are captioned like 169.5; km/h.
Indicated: 74; km/h
